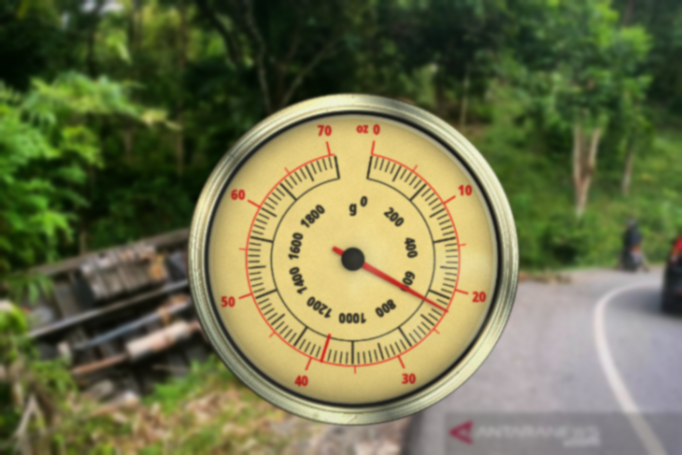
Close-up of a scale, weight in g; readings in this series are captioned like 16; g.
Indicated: 640; g
